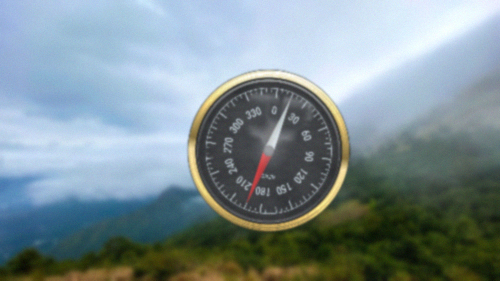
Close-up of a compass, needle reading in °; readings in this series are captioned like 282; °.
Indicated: 195; °
